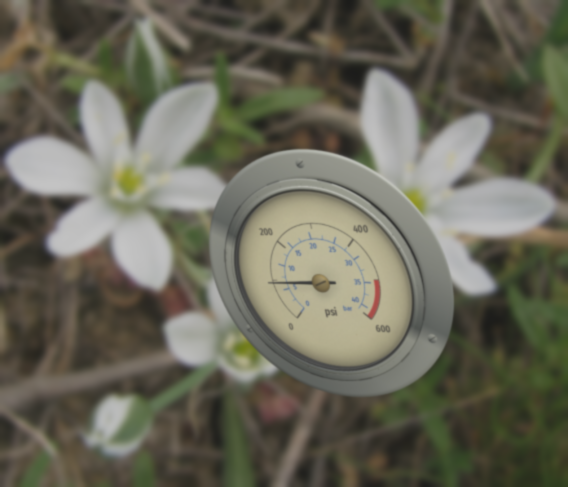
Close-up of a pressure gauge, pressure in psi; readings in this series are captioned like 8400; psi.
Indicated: 100; psi
